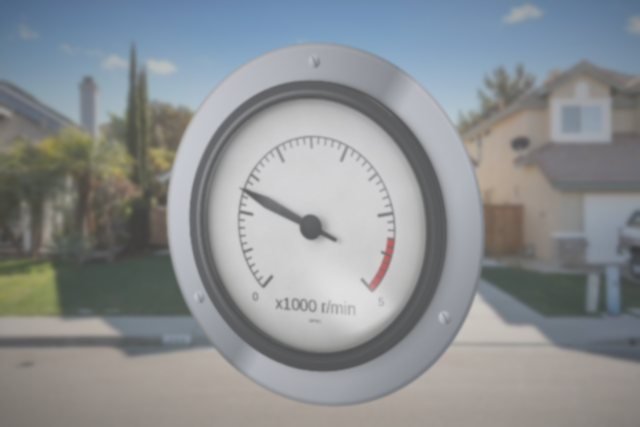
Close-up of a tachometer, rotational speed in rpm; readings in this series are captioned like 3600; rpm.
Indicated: 1300; rpm
